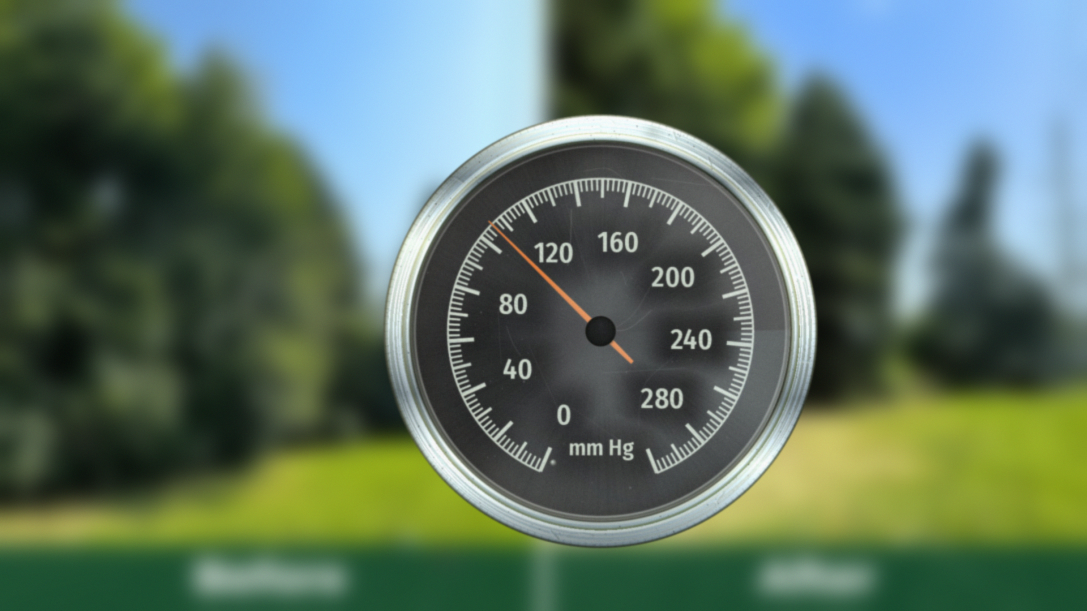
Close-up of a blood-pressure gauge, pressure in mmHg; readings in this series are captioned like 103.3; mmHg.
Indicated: 106; mmHg
